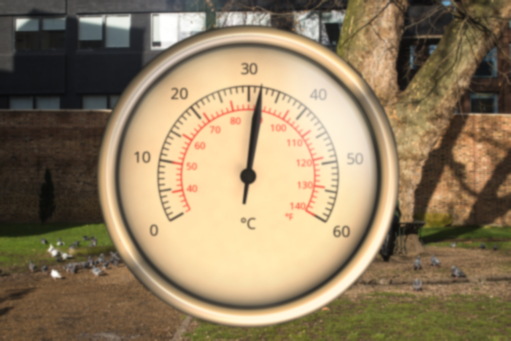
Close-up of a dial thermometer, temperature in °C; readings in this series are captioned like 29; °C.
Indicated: 32; °C
